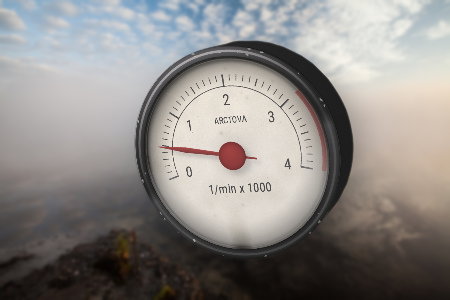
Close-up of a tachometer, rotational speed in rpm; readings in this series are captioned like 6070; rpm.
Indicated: 500; rpm
